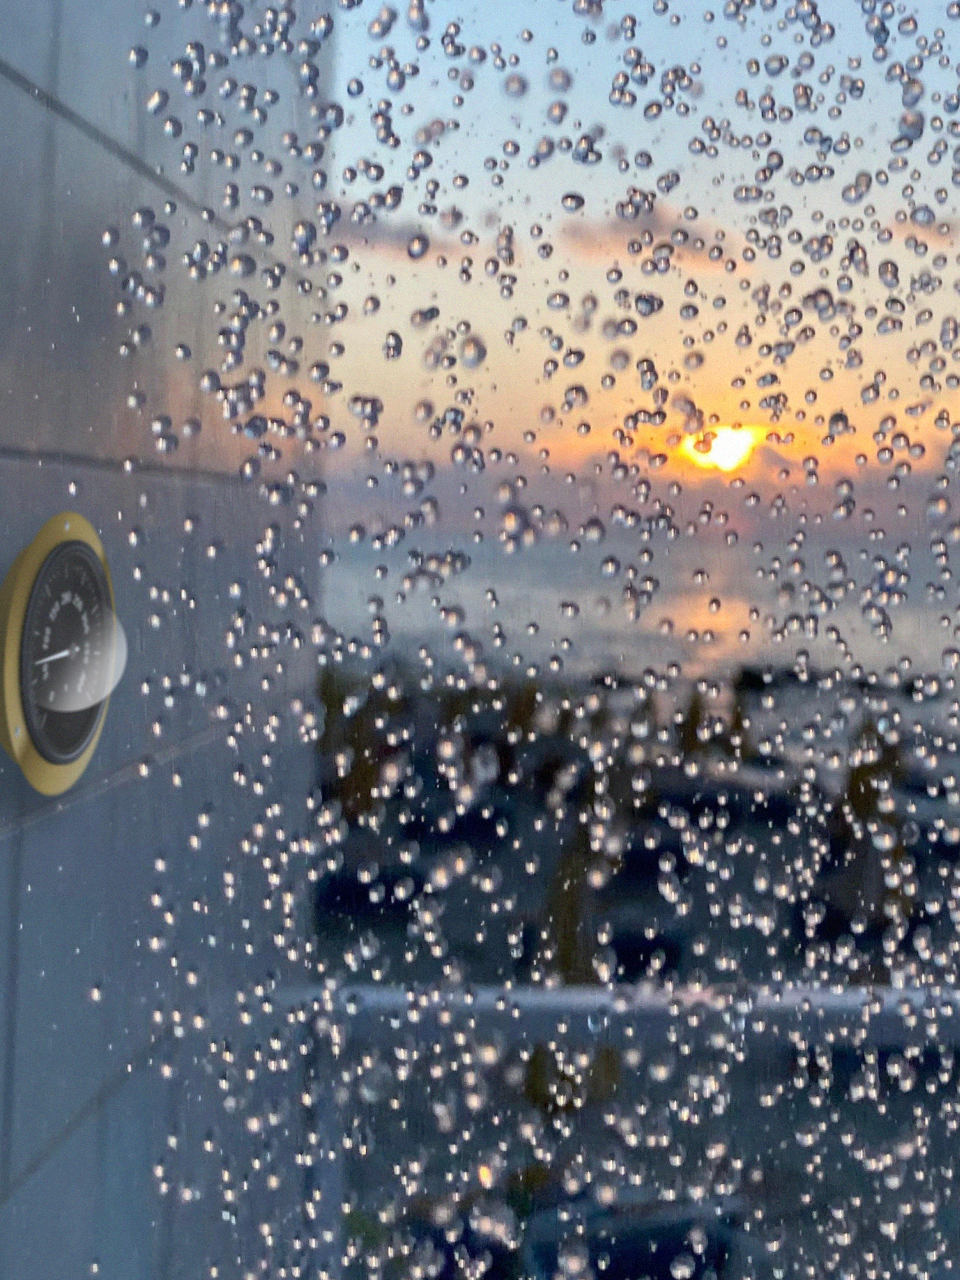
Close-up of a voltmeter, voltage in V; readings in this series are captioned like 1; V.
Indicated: 70; V
